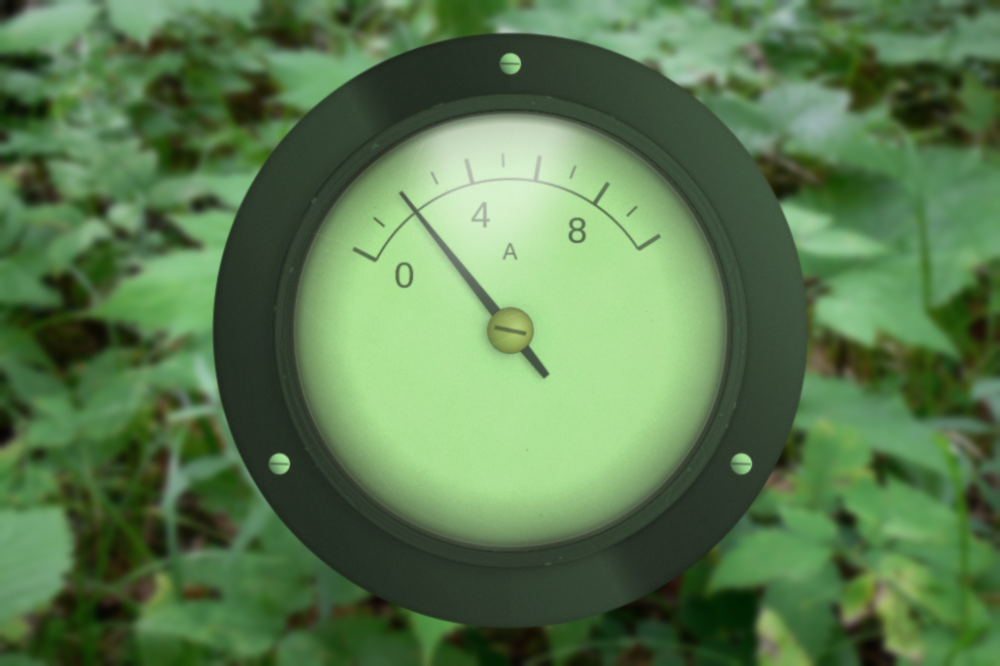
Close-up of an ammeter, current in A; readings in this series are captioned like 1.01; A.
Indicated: 2; A
